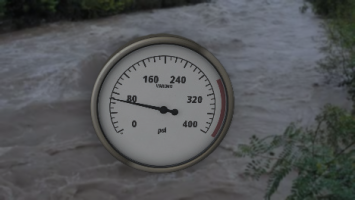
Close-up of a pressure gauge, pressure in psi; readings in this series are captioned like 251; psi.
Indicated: 70; psi
